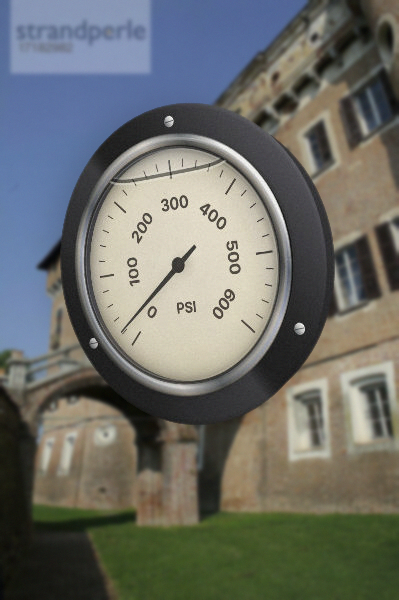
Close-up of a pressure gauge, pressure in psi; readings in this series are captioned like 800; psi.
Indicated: 20; psi
